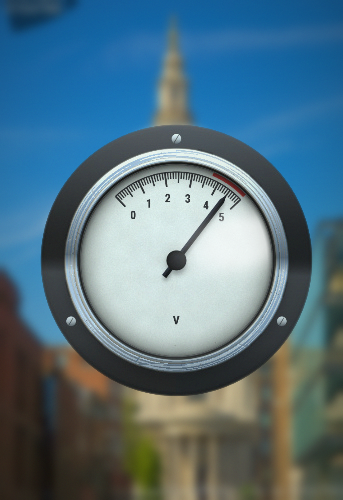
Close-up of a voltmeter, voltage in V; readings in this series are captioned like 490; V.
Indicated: 4.5; V
